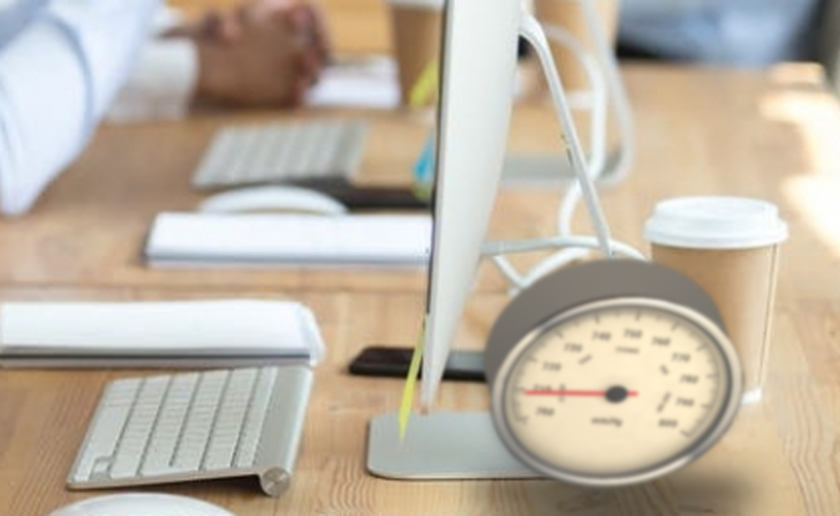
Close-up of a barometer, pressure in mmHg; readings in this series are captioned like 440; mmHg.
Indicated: 710; mmHg
